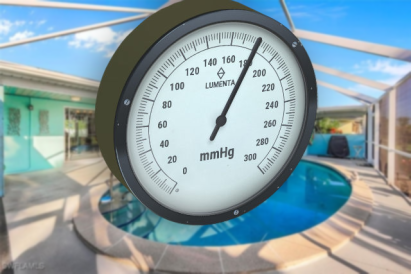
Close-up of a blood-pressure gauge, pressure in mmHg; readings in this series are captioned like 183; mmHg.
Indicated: 180; mmHg
